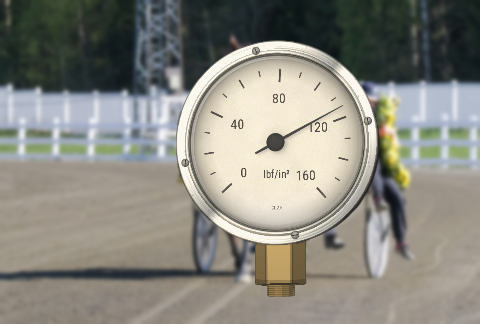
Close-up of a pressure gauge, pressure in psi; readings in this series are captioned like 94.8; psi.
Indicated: 115; psi
